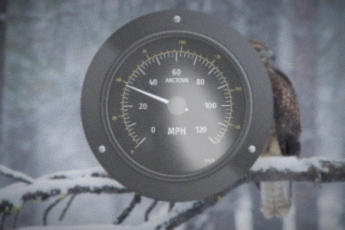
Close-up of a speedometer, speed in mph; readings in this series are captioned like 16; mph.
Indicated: 30; mph
